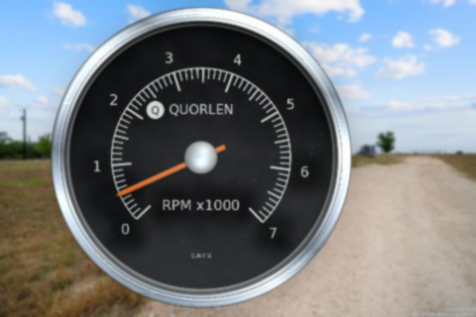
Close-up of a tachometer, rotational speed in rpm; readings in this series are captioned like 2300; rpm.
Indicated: 500; rpm
